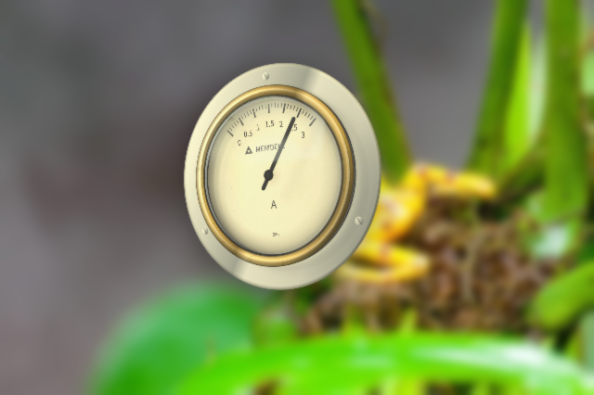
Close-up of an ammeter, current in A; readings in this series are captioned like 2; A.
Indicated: 2.5; A
